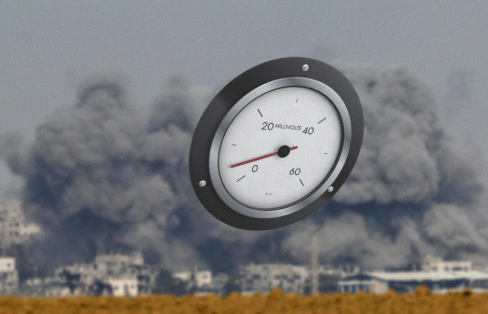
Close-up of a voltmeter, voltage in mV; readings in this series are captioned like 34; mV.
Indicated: 5; mV
